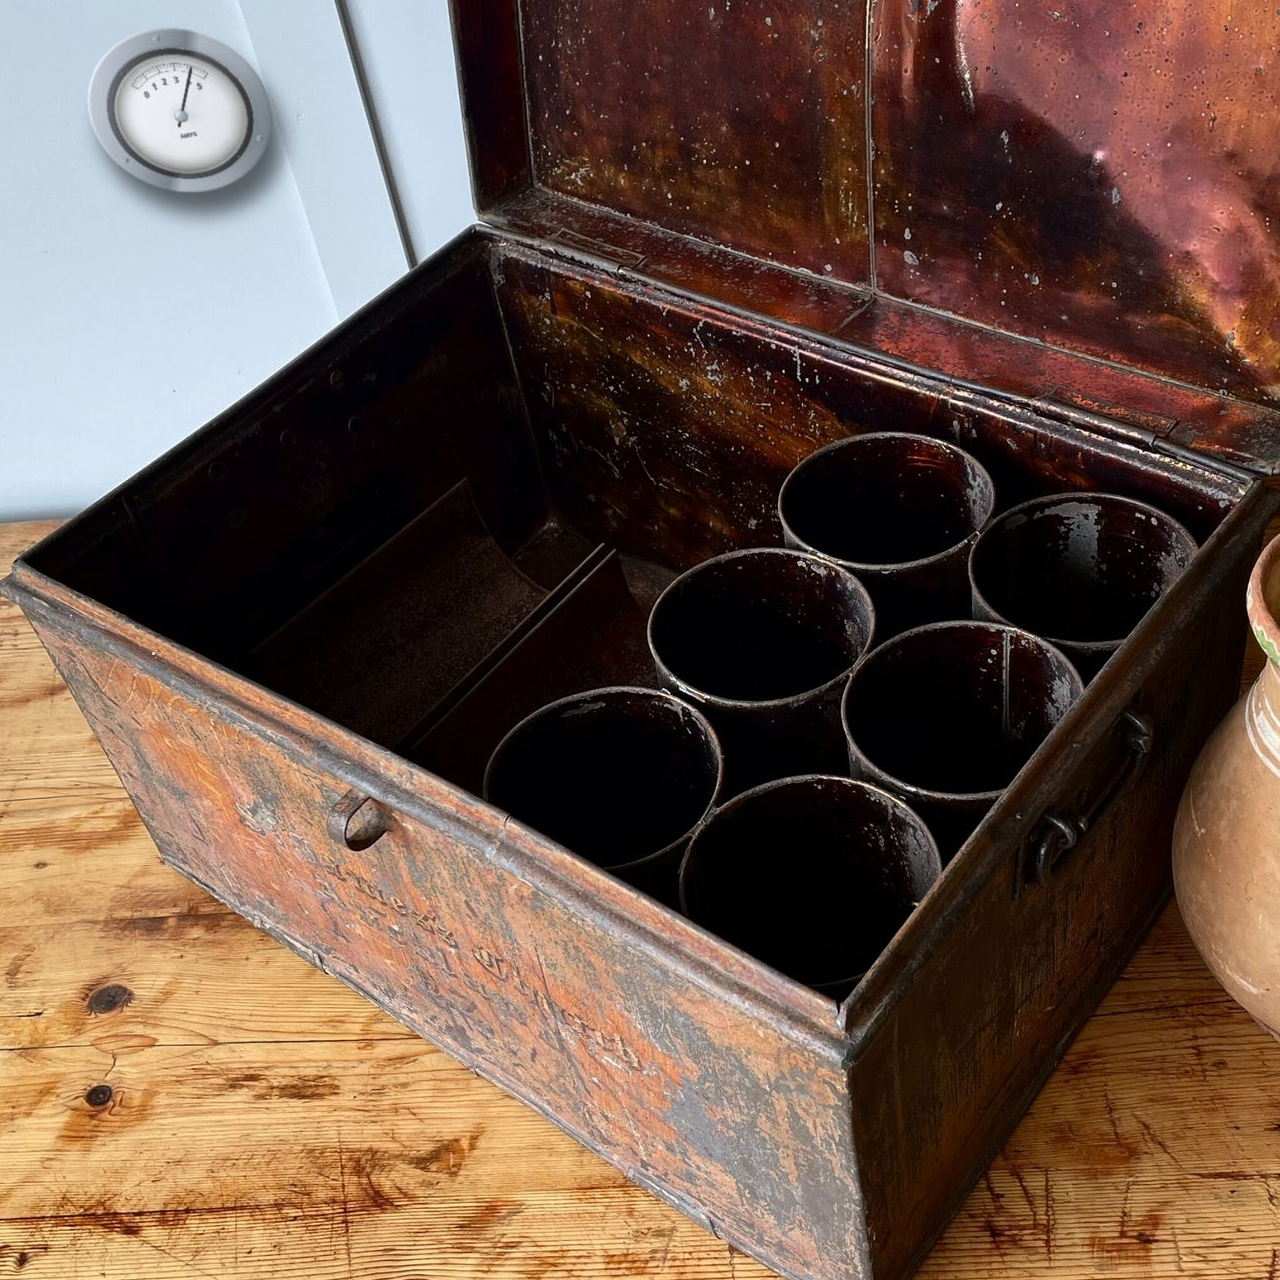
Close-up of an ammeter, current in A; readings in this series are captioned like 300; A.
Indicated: 4; A
